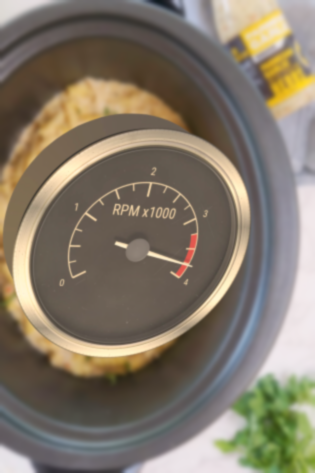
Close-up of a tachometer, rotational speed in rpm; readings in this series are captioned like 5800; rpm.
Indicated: 3750; rpm
